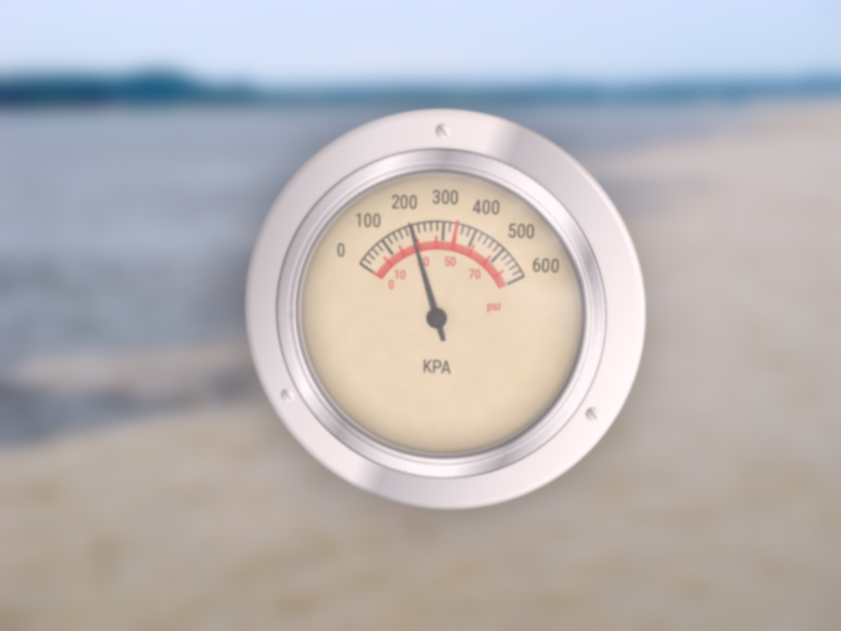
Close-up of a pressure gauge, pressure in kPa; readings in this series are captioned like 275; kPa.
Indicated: 200; kPa
